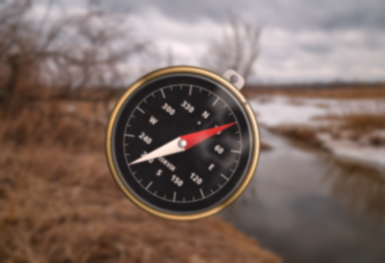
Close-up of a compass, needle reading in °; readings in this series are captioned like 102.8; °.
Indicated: 30; °
